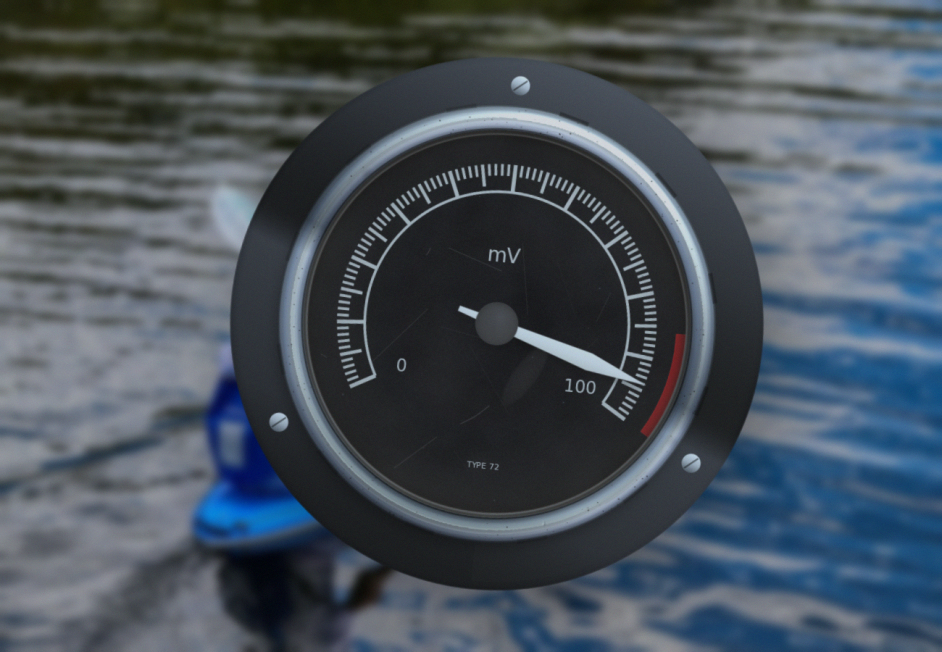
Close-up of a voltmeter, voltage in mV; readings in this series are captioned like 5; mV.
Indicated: 94; mV
